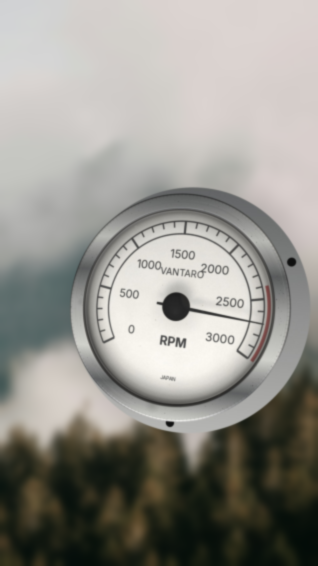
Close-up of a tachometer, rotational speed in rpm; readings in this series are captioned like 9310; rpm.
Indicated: 2700; rpm
